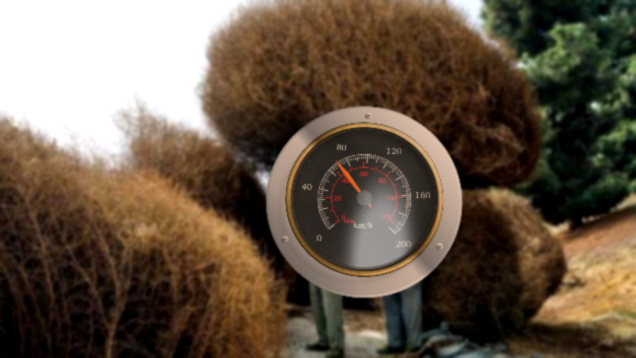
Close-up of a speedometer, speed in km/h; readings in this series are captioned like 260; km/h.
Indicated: 70; km/h
